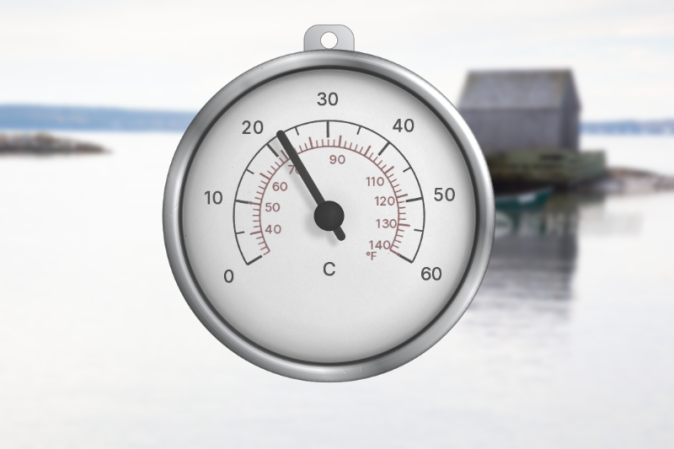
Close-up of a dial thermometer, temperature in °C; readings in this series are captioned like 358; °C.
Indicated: 22.5; °C
